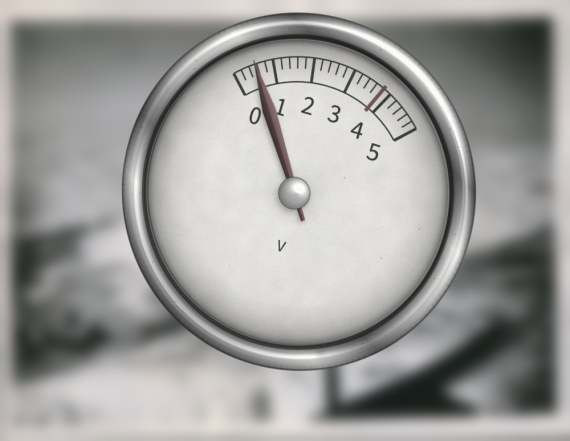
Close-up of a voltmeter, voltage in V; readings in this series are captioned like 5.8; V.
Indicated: 0.6; V
